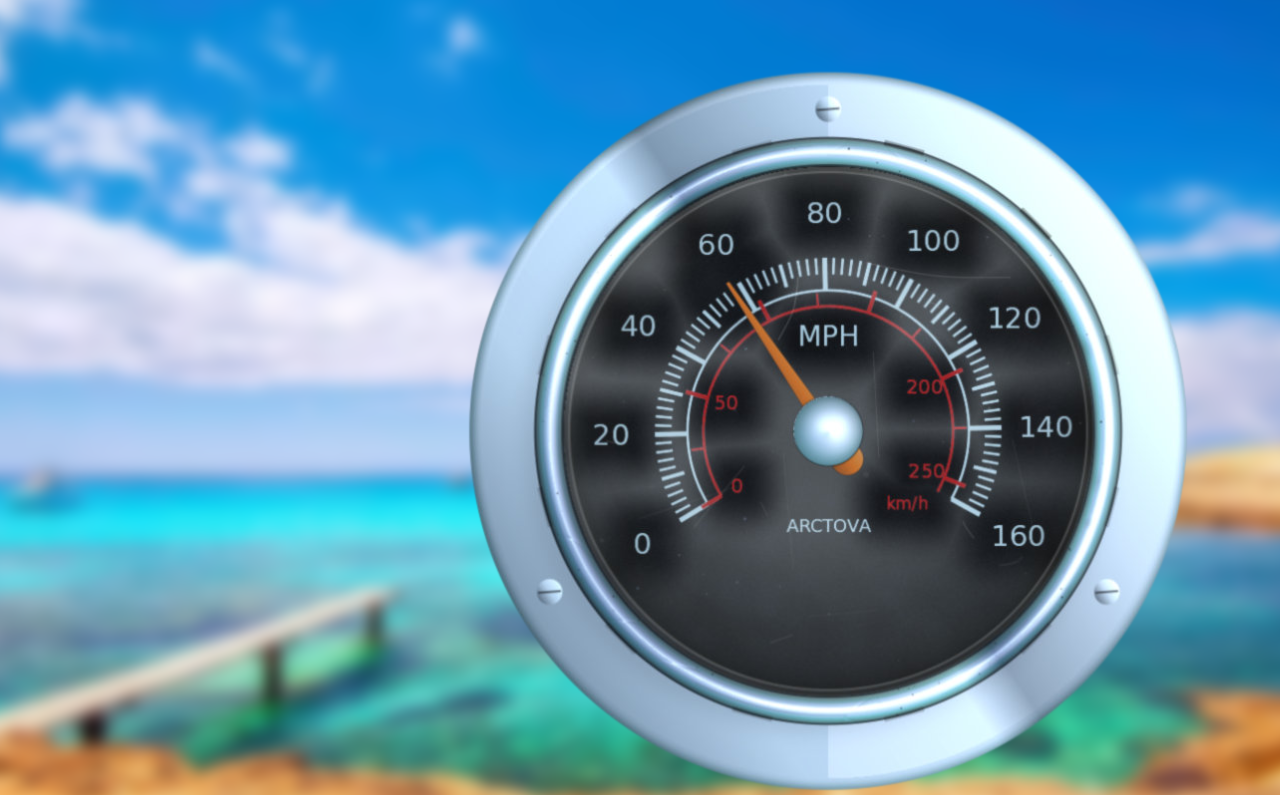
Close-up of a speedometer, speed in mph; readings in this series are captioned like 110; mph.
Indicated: 58; mph
